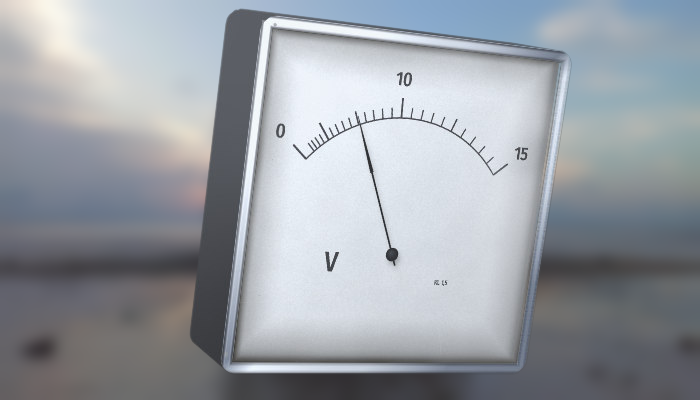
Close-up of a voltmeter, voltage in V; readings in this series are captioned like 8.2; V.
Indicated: 7.5; V
